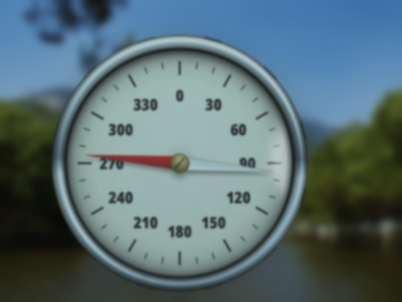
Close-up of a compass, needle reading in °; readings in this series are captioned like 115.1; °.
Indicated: 275; °
